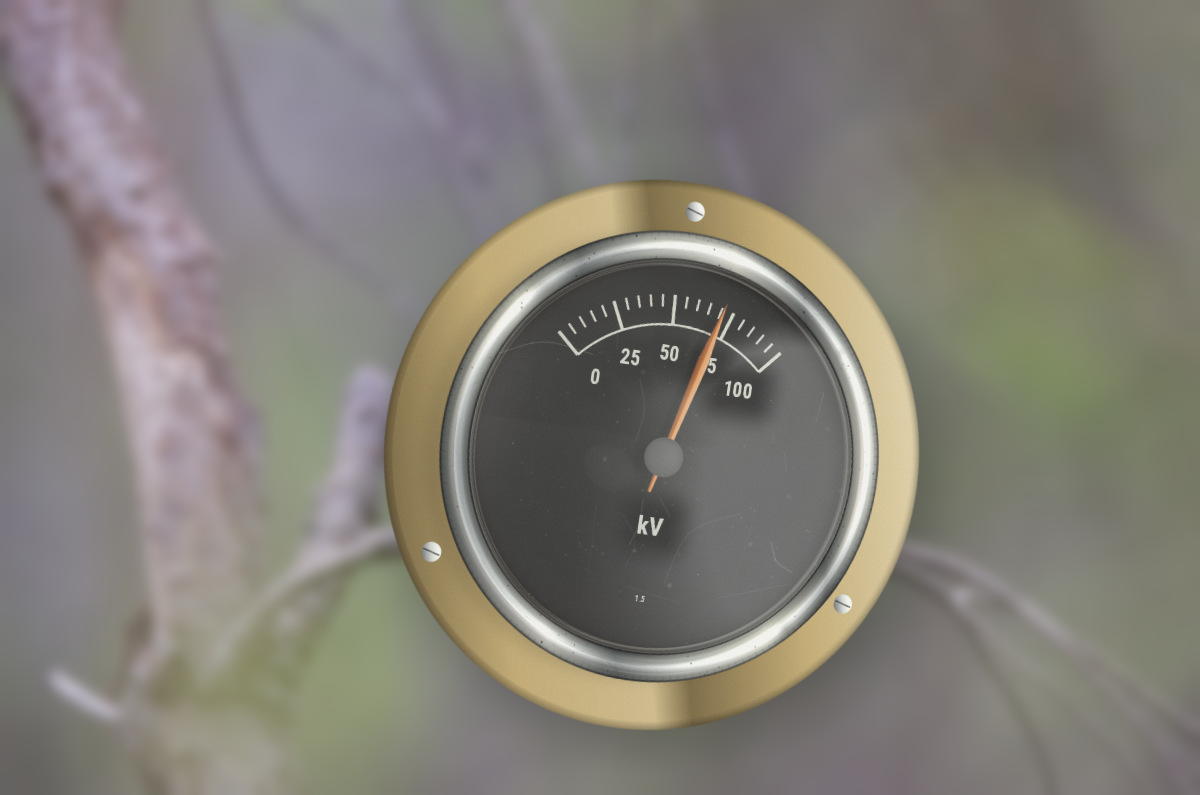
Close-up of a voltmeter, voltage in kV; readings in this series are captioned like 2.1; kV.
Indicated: 70; kV
